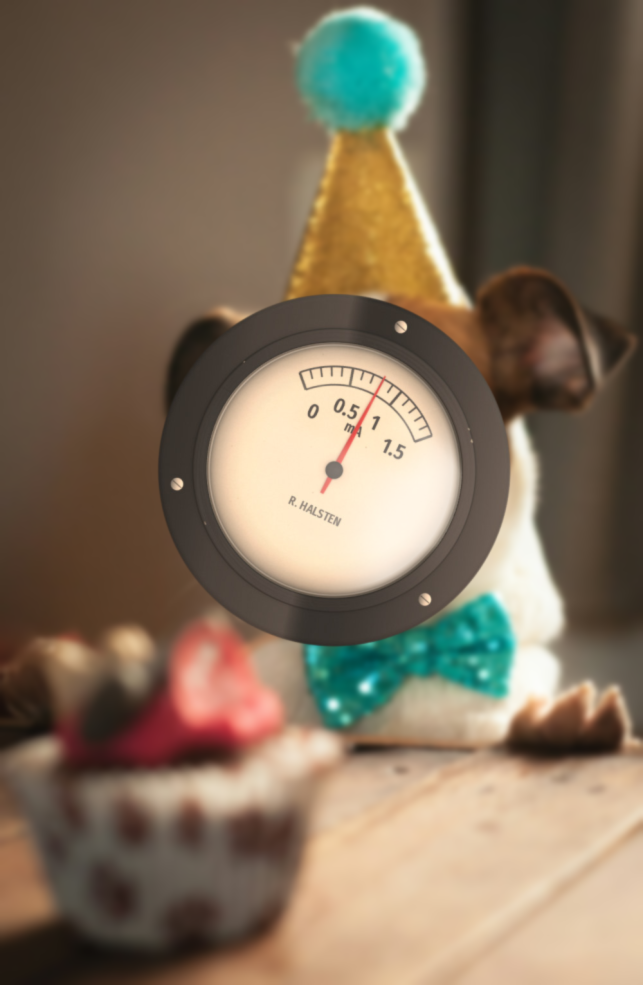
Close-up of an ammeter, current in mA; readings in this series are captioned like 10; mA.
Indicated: 0.8; mA
